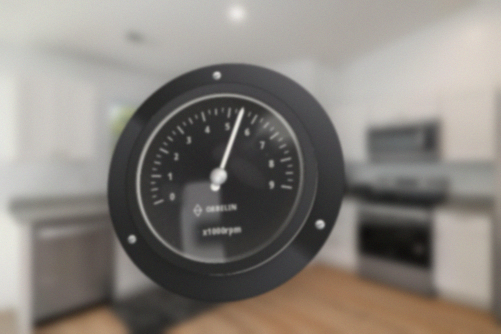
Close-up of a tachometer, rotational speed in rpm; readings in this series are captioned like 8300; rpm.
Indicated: 5500; rpm
